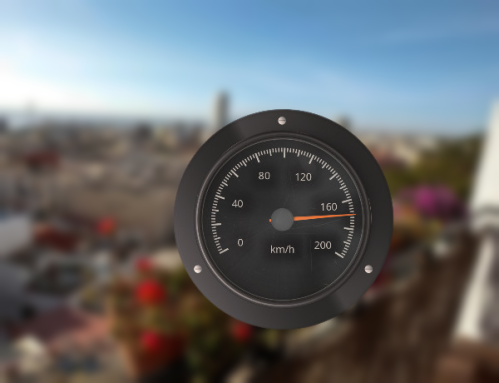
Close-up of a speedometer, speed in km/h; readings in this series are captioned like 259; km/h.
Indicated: 170; km/h
